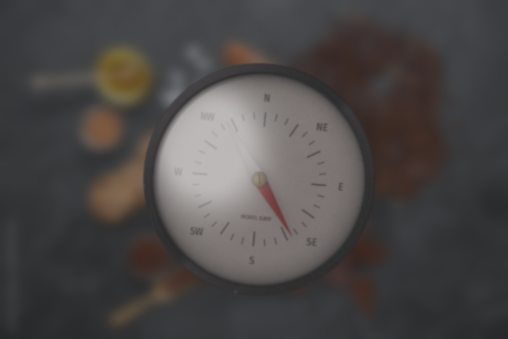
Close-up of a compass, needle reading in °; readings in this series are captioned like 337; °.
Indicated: 145; °
